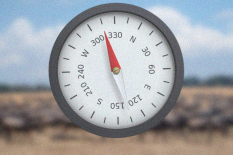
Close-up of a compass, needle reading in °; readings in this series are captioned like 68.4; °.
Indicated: 315; °
